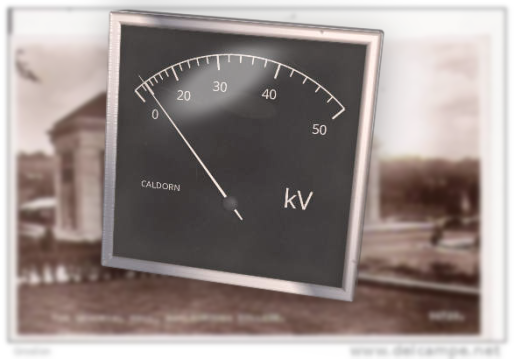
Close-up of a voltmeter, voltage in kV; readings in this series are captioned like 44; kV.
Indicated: 10; kV
